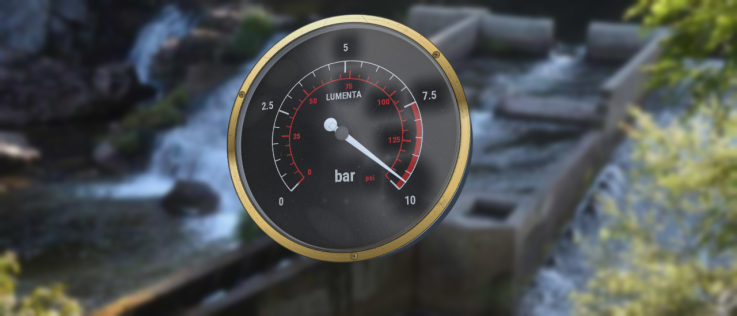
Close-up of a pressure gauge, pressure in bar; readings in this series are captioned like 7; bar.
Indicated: 9.75; bar
